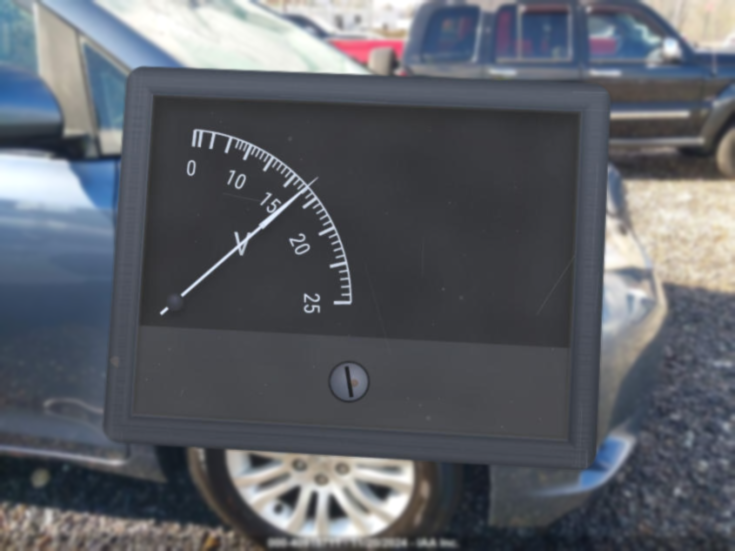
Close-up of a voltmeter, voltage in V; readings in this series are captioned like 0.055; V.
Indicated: 16.5; V
